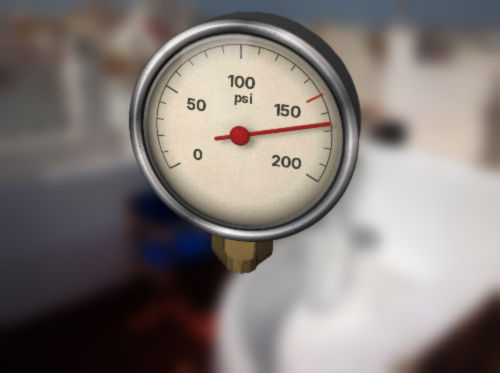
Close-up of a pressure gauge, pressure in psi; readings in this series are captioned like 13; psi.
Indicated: 165; psi
